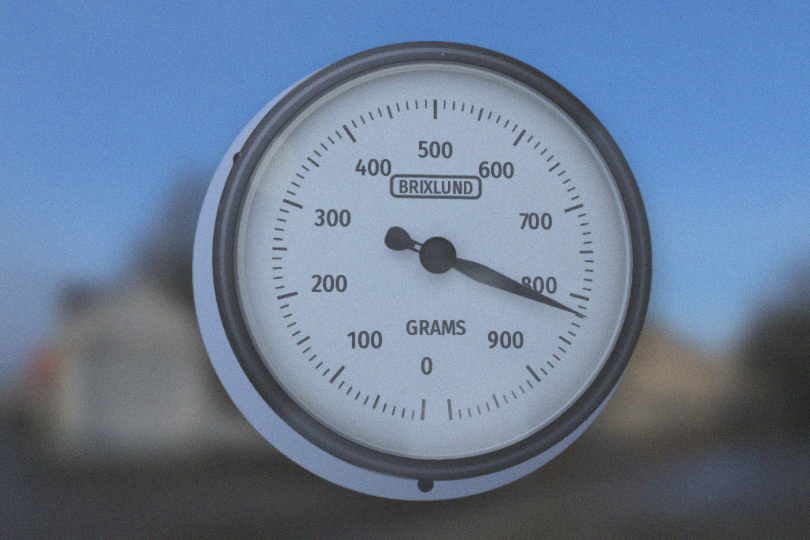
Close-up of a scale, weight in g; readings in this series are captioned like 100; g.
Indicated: 820; g
